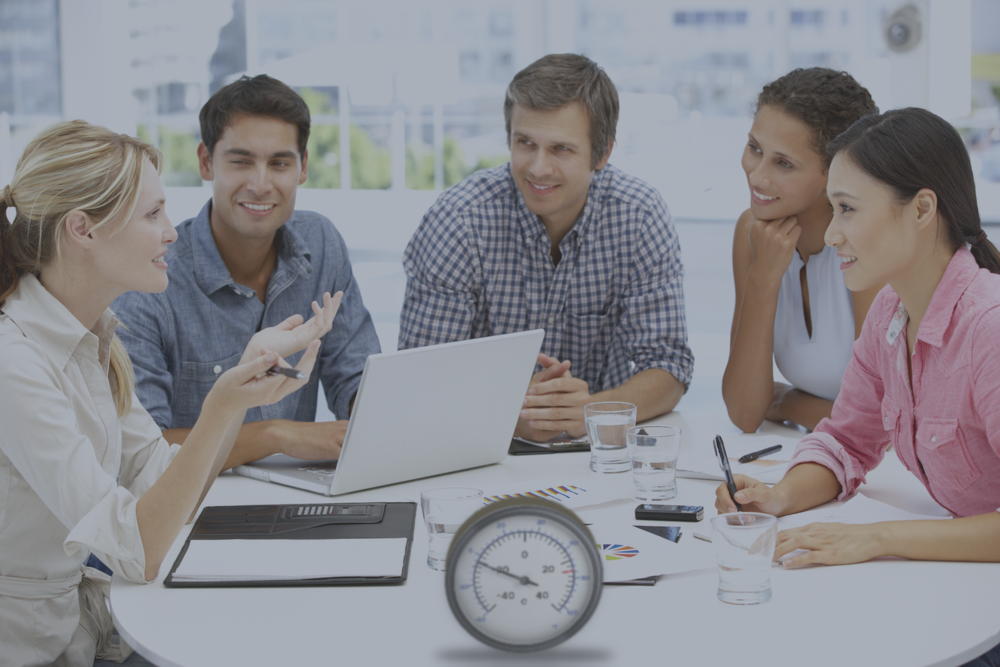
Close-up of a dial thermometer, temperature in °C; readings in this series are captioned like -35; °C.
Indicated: -20; °C
